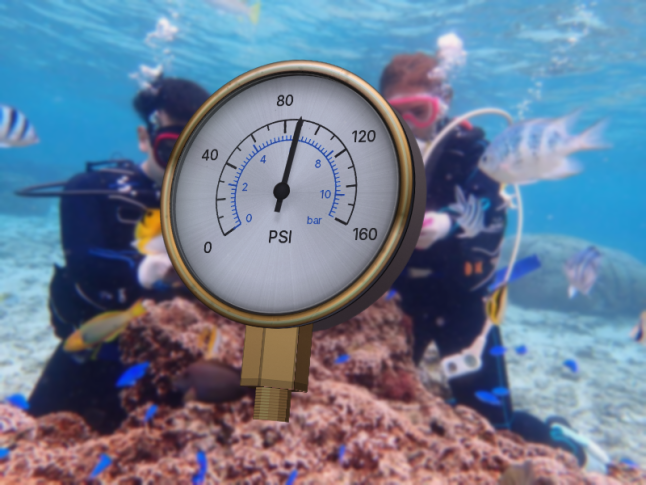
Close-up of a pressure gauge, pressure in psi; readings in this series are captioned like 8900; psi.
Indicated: 90; psi
